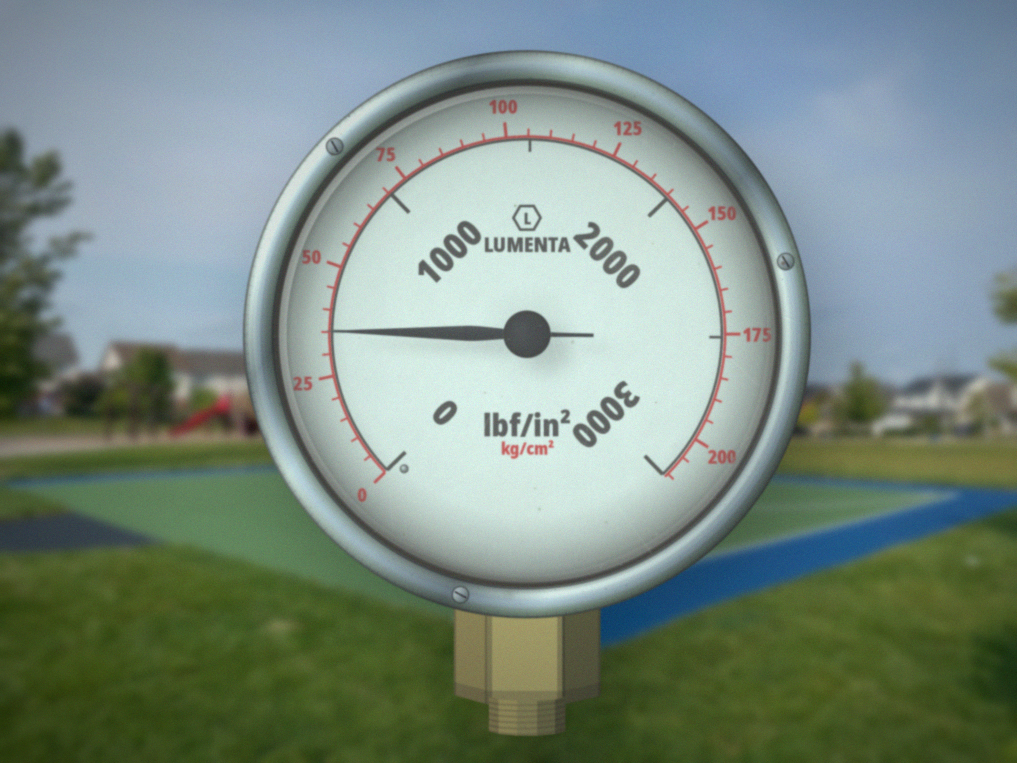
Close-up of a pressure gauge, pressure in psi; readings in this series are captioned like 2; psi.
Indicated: 500; psi
